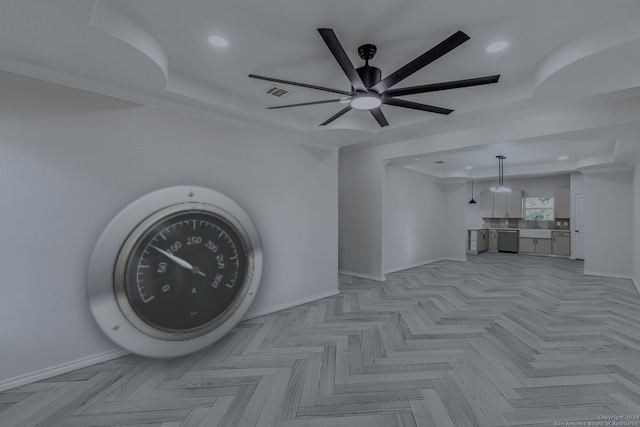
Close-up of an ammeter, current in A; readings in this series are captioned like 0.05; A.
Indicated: 80; A
